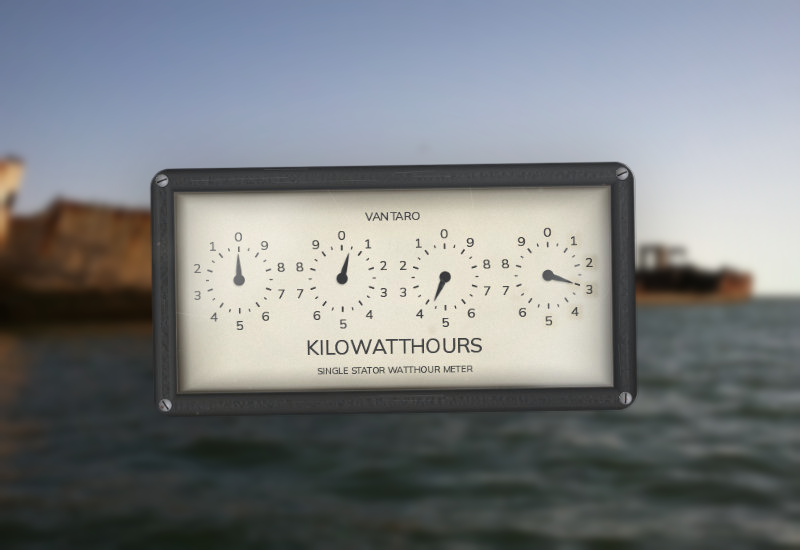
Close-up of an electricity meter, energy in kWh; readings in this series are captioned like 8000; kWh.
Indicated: 43; kWh
